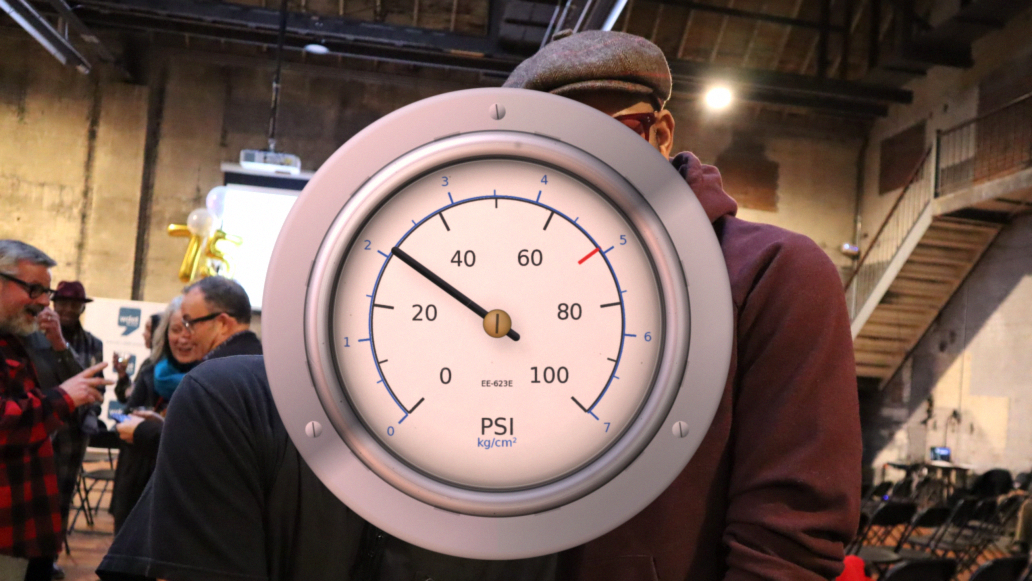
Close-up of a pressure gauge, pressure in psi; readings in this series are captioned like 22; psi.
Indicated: 30; psi
